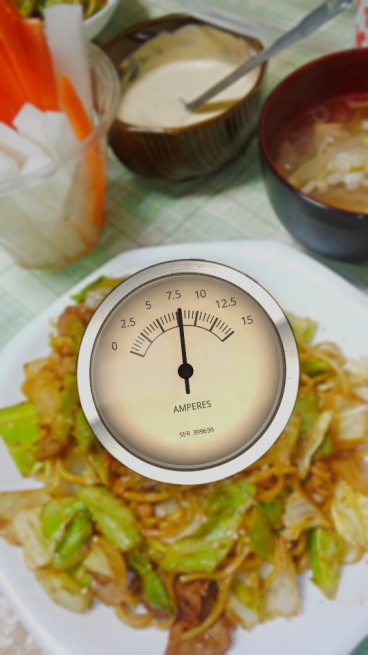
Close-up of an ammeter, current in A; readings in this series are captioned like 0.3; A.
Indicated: 8; A
